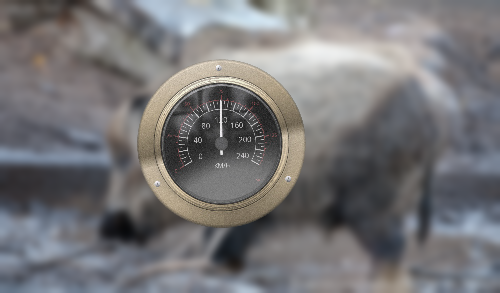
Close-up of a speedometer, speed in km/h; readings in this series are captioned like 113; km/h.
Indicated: 120; km/h
